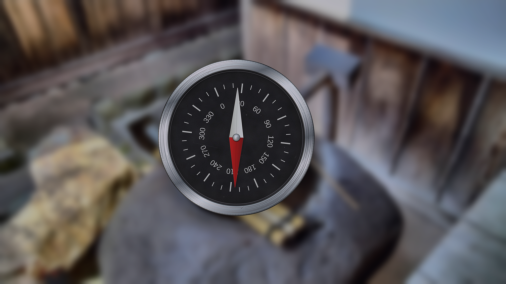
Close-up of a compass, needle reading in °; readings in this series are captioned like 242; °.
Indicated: 205; °
